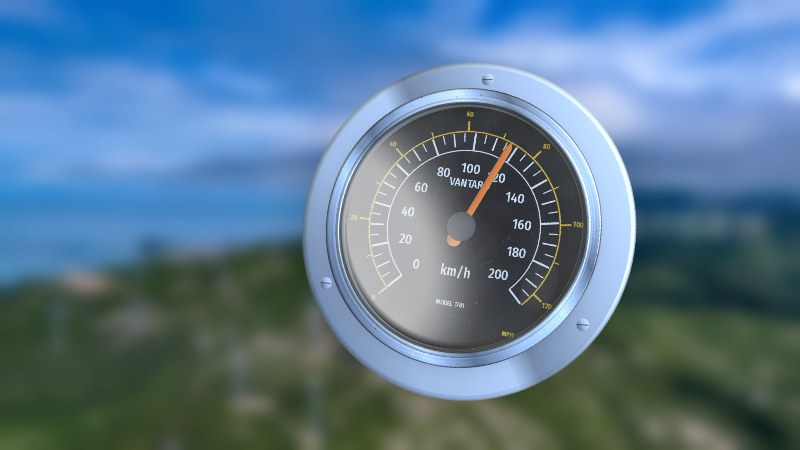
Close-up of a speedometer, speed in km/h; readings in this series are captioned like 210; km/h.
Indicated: 117.5; km/h
